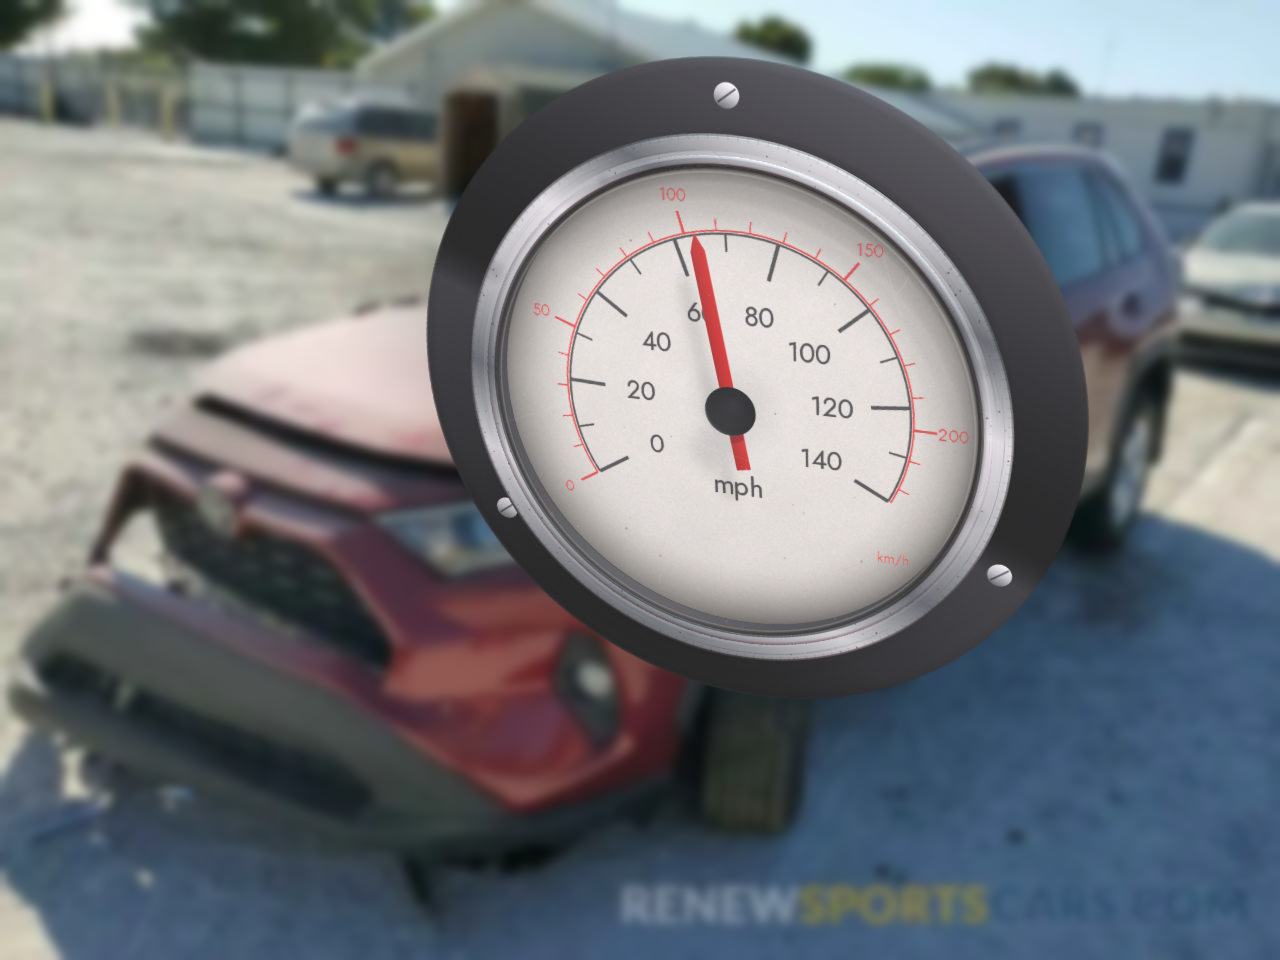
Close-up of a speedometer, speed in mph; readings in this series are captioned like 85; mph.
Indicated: 65; mph
